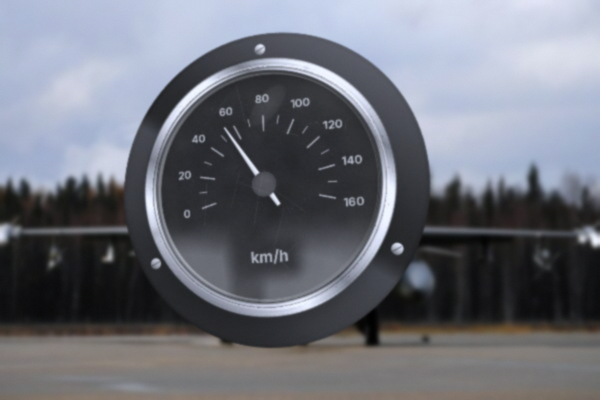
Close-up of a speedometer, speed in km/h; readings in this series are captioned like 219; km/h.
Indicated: 55; km/h
